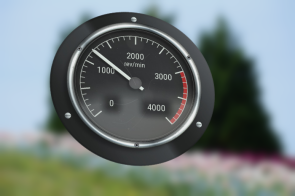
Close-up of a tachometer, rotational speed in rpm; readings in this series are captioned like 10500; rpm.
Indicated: 1200; rpm
